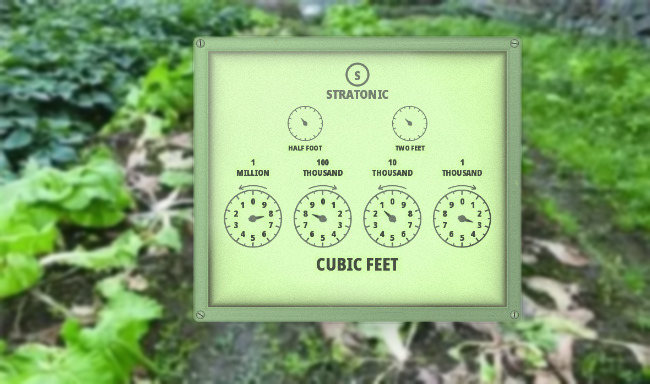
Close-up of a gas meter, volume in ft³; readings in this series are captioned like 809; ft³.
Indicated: 781300; ft³
